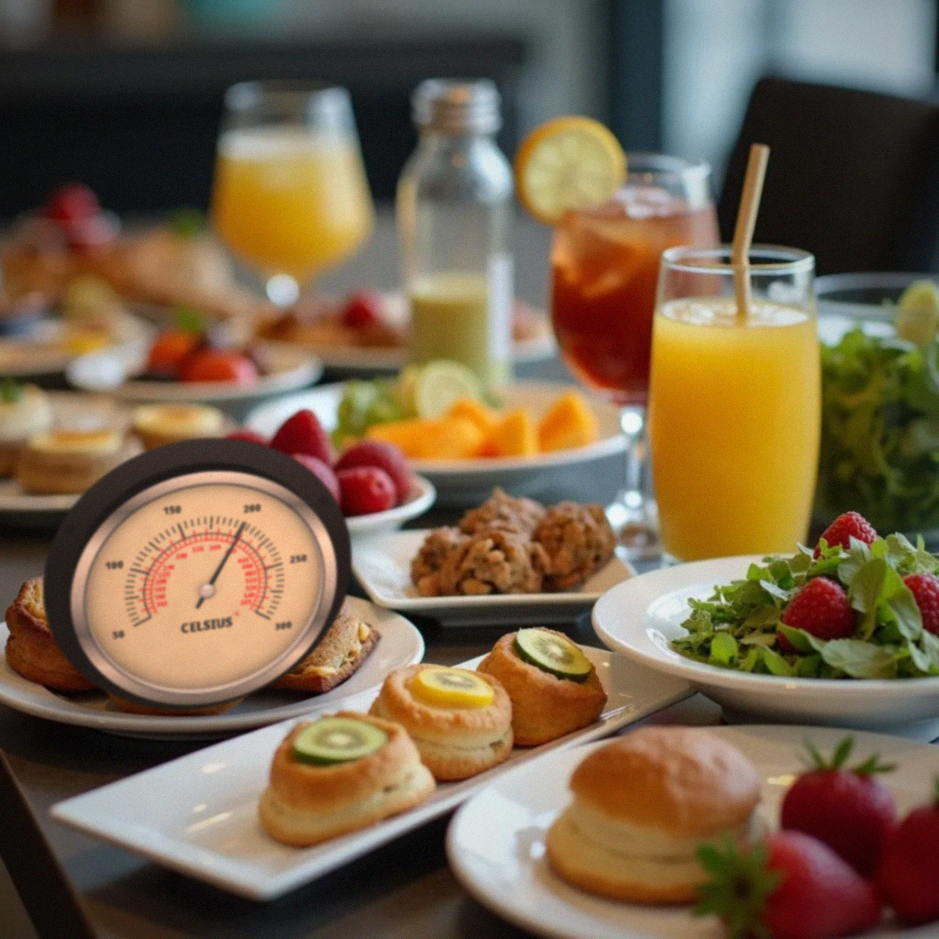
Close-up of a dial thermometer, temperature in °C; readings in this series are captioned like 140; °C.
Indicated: 200; °C
